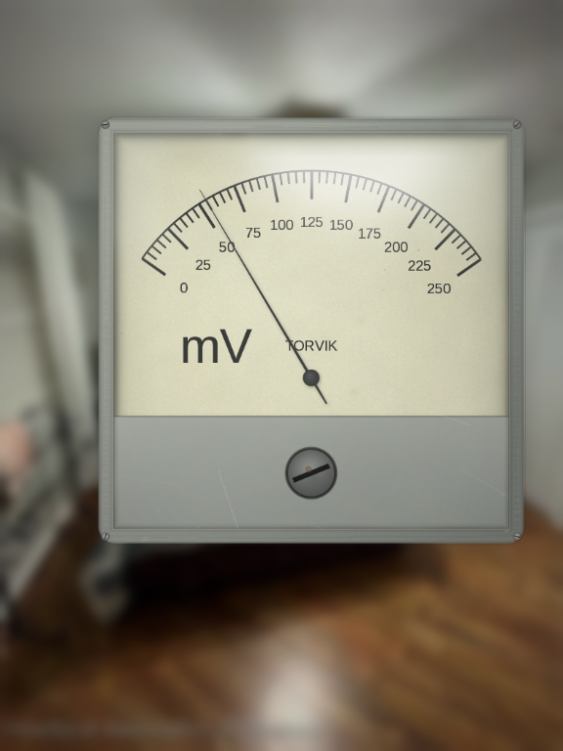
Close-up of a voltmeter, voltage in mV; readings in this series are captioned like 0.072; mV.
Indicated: 55; mV
